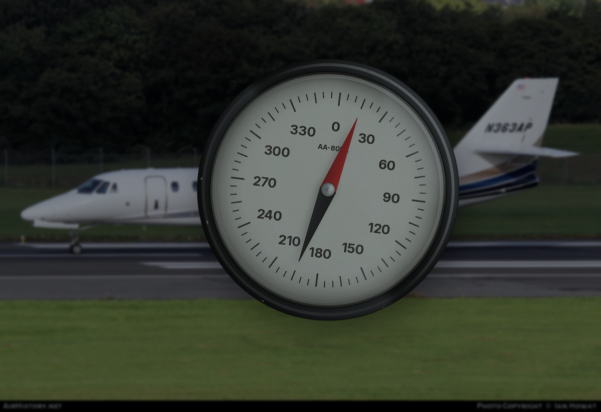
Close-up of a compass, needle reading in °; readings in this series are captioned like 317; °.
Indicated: 15; °
